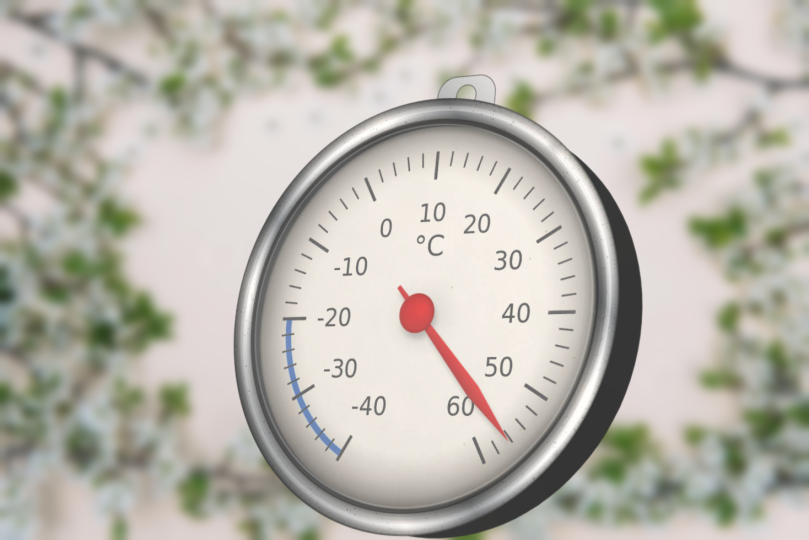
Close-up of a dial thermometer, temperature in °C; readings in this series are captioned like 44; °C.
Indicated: 56; °C
